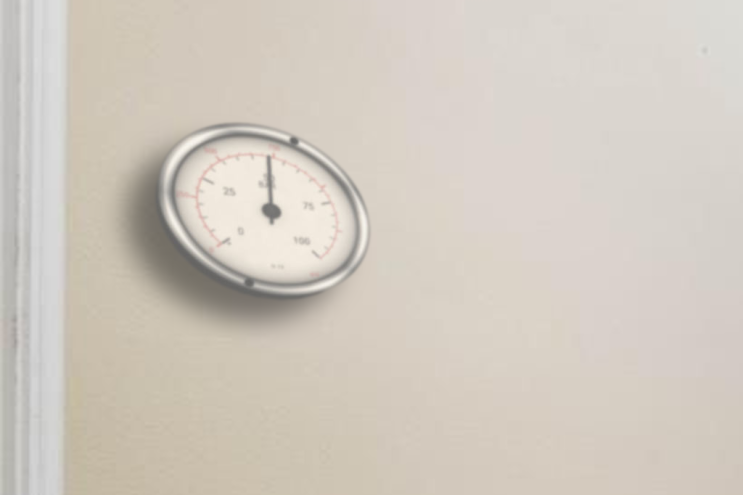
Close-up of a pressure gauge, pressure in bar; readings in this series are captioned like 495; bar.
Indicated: 50; bar
